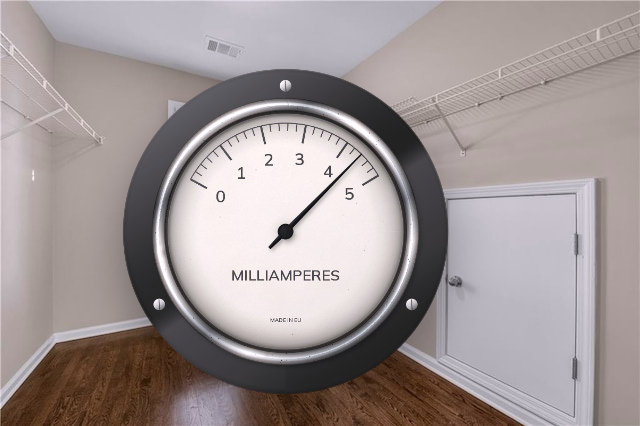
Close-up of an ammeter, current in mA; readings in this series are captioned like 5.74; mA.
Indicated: 4.4; mA
